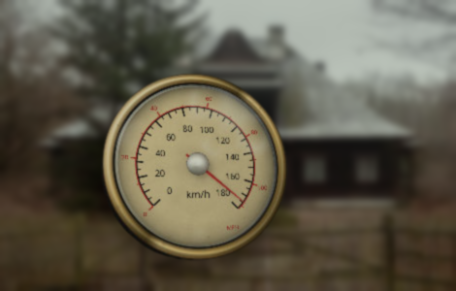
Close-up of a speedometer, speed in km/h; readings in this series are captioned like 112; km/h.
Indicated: 175; km/h
